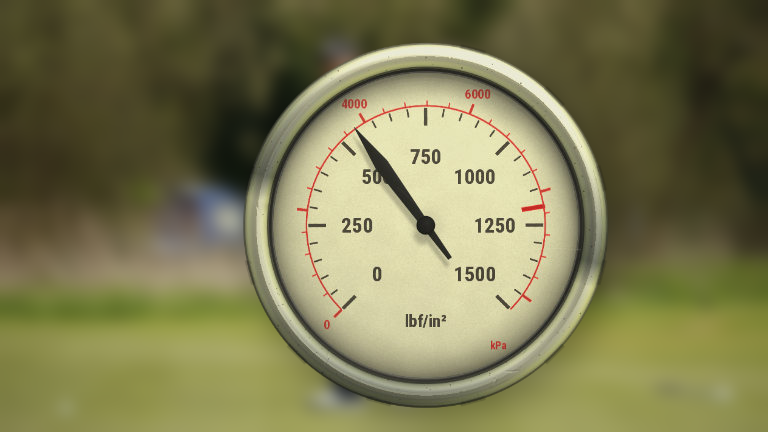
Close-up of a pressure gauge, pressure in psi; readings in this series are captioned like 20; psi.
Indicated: 550; psi
